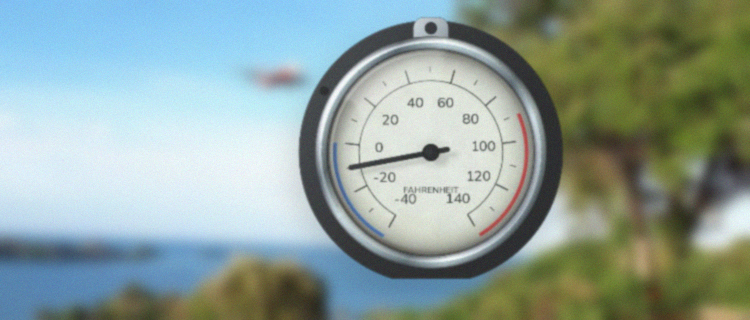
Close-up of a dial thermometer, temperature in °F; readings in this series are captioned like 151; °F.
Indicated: -10; °F
